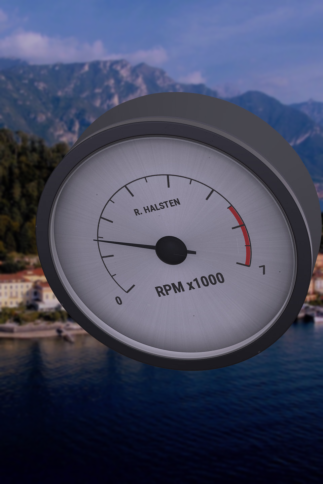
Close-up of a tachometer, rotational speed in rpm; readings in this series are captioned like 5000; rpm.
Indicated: 1500; rpm
